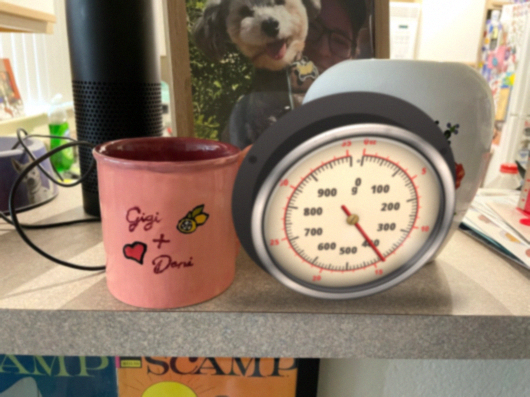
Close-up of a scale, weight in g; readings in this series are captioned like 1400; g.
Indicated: 400; g
